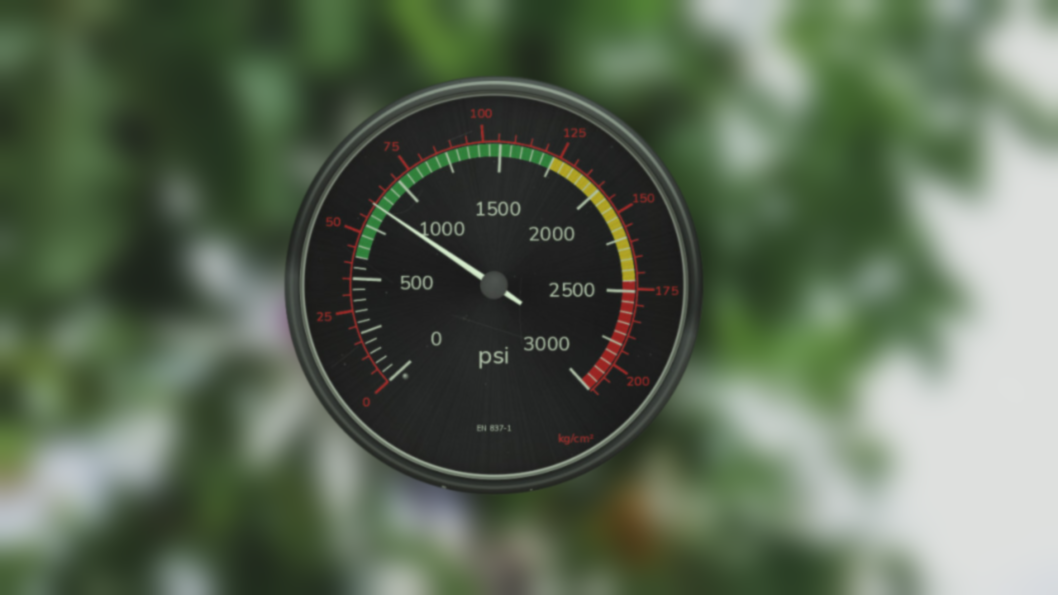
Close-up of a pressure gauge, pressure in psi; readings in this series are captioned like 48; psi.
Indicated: 850; psi
